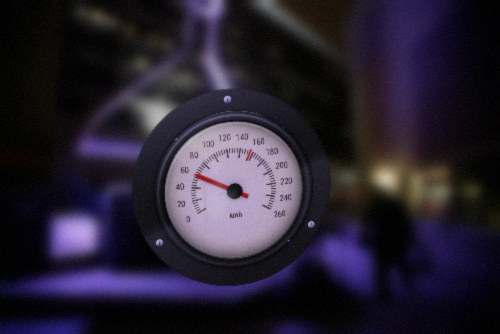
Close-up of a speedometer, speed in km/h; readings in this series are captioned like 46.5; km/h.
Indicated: 60; km/h
